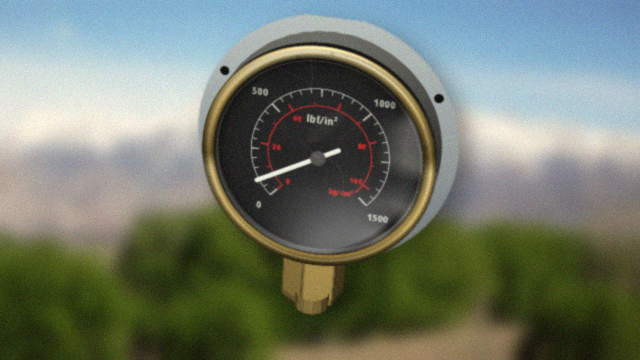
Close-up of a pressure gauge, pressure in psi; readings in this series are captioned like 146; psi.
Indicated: 100; psi
